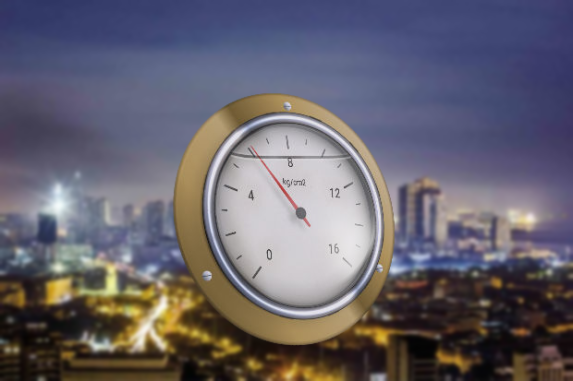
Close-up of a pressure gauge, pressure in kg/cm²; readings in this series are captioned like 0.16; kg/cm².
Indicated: 6; kg/cm²
